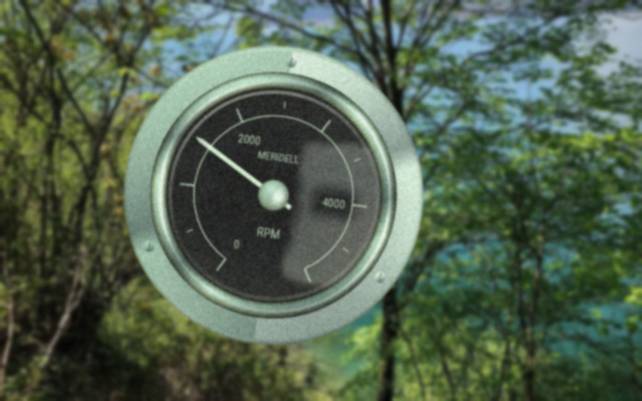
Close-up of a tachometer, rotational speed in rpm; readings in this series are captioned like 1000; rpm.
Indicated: 1500; rpm
